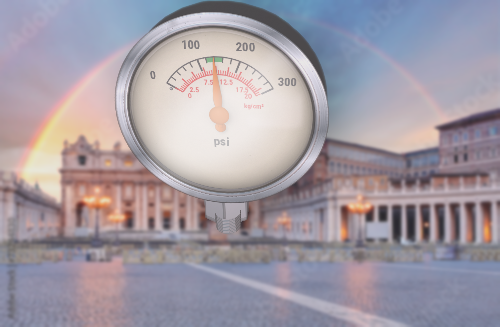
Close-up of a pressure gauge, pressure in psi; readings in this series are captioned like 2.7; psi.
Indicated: 140; psi
